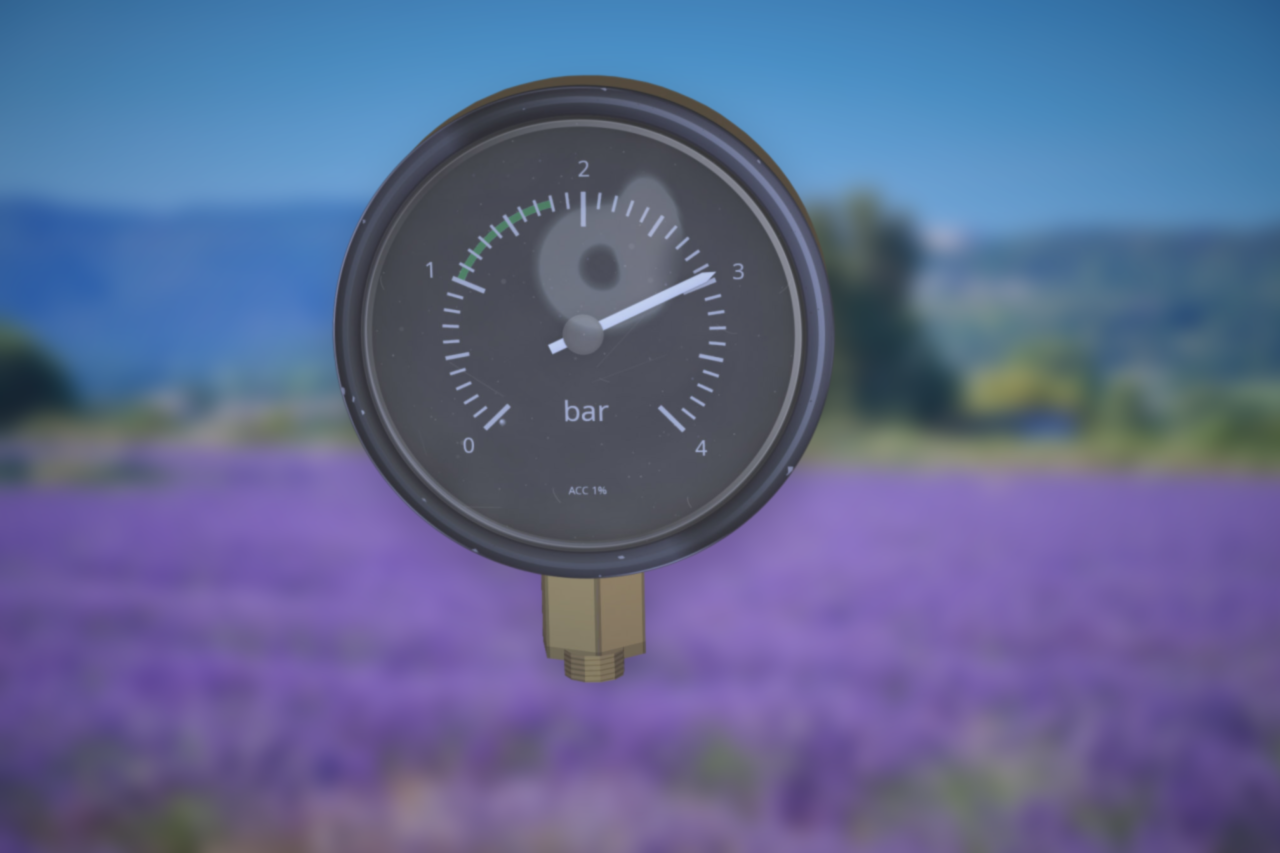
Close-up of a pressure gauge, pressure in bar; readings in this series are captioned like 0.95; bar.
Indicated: 2.95; bar
